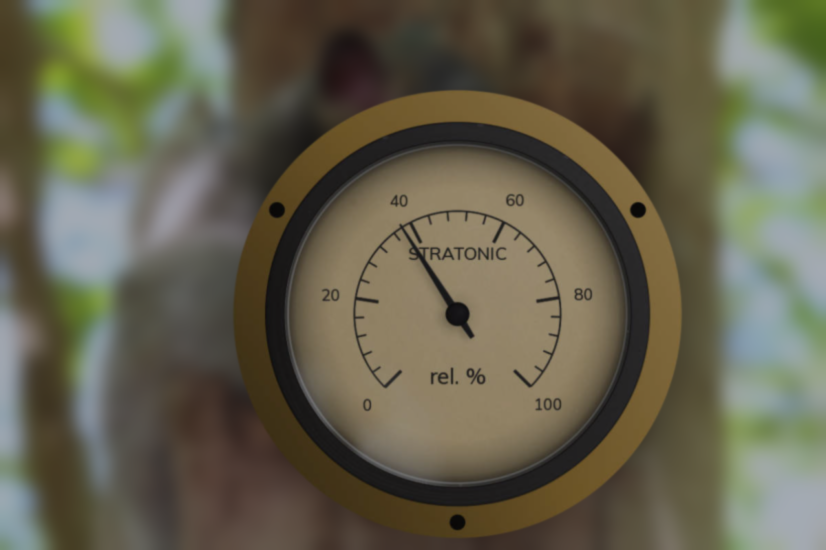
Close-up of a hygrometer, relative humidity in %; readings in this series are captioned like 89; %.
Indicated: 38; %
